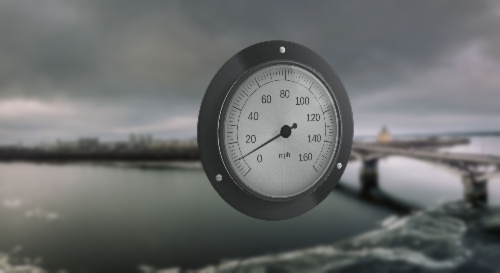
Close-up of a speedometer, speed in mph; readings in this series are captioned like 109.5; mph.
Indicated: 10; mph
